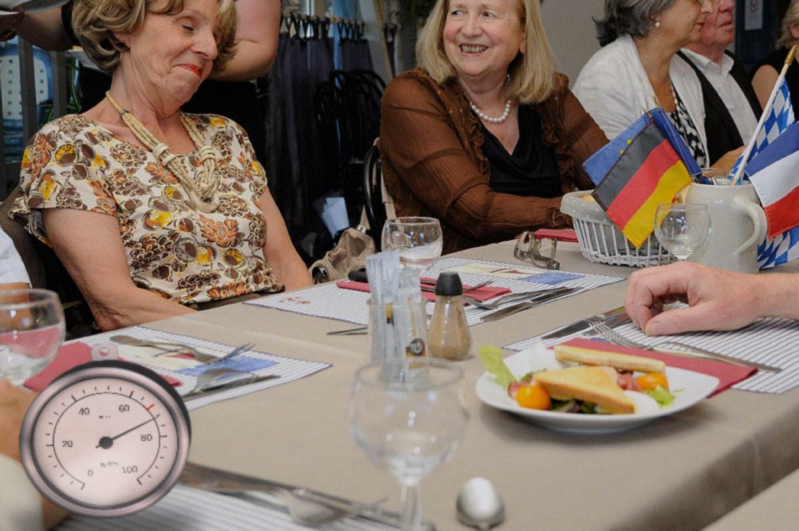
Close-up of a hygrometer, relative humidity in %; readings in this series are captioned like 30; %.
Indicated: 72; %
